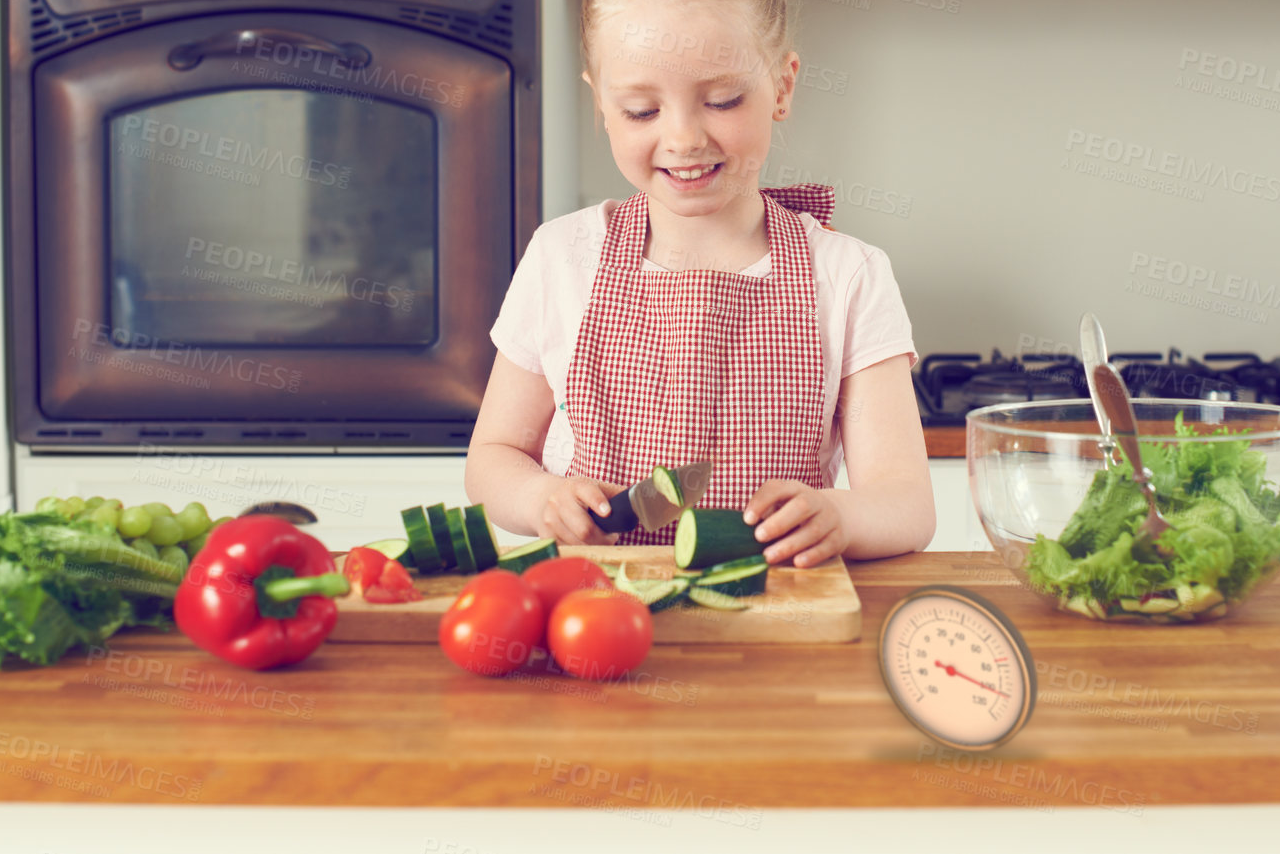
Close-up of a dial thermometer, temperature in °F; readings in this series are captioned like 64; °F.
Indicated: 100; °F
